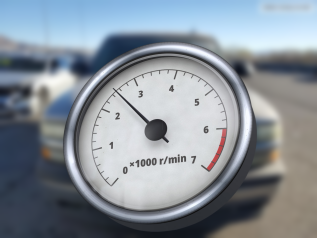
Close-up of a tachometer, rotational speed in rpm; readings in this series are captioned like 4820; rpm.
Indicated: 2500; rpm
